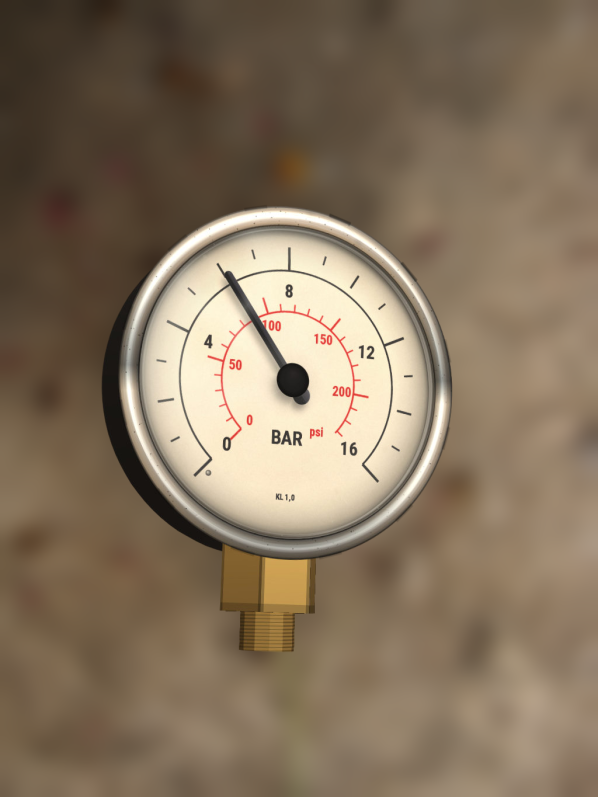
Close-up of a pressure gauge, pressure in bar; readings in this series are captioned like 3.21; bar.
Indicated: 6; bar
